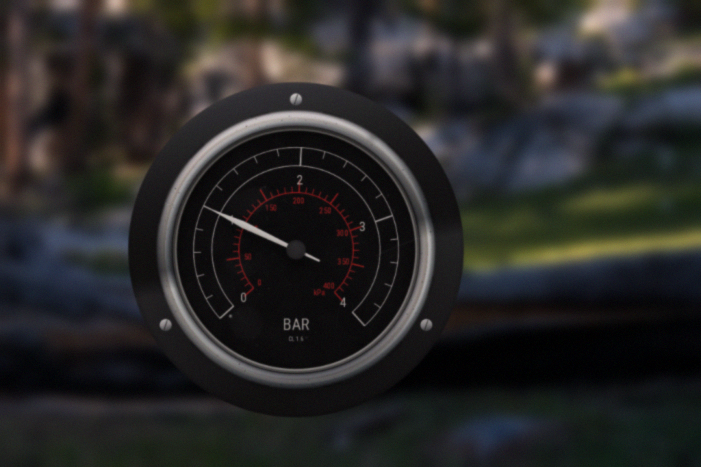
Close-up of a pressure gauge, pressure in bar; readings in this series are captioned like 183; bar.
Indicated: 1; bar
